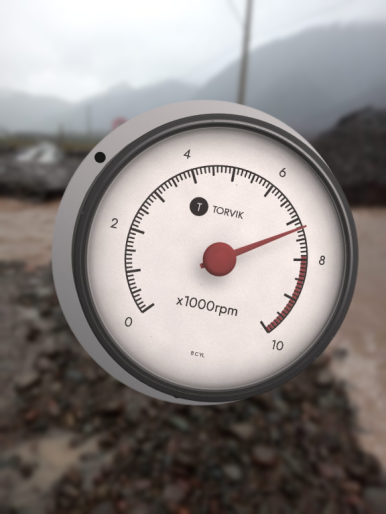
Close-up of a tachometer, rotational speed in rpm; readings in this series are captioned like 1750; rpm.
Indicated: 7200; rpm
